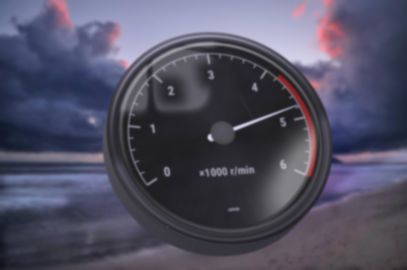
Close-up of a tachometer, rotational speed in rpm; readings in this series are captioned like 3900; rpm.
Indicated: 4800; rpm
